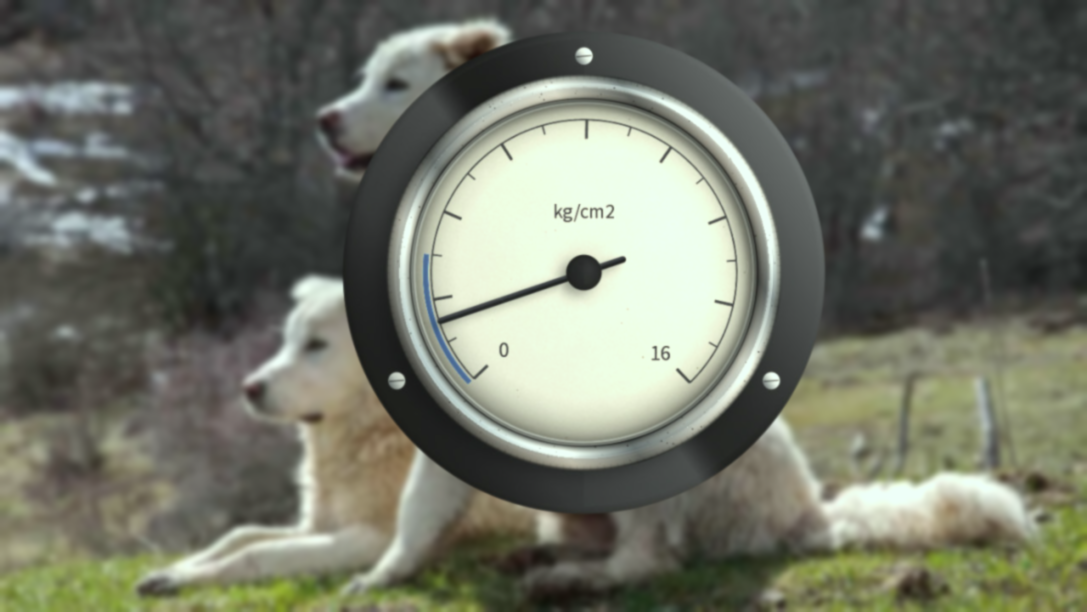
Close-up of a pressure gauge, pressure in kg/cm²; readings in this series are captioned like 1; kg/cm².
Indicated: 1.5; kg/cm²
